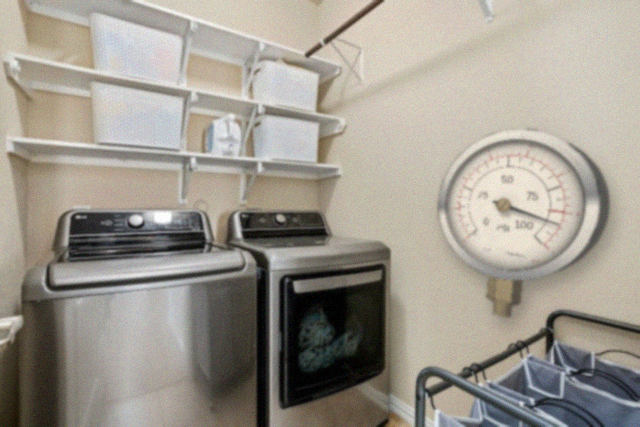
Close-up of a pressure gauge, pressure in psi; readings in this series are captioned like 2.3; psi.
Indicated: 90; psi
